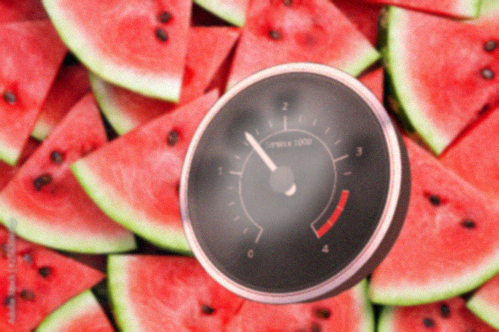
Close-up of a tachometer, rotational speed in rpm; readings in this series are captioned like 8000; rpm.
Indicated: 1500; rpm
